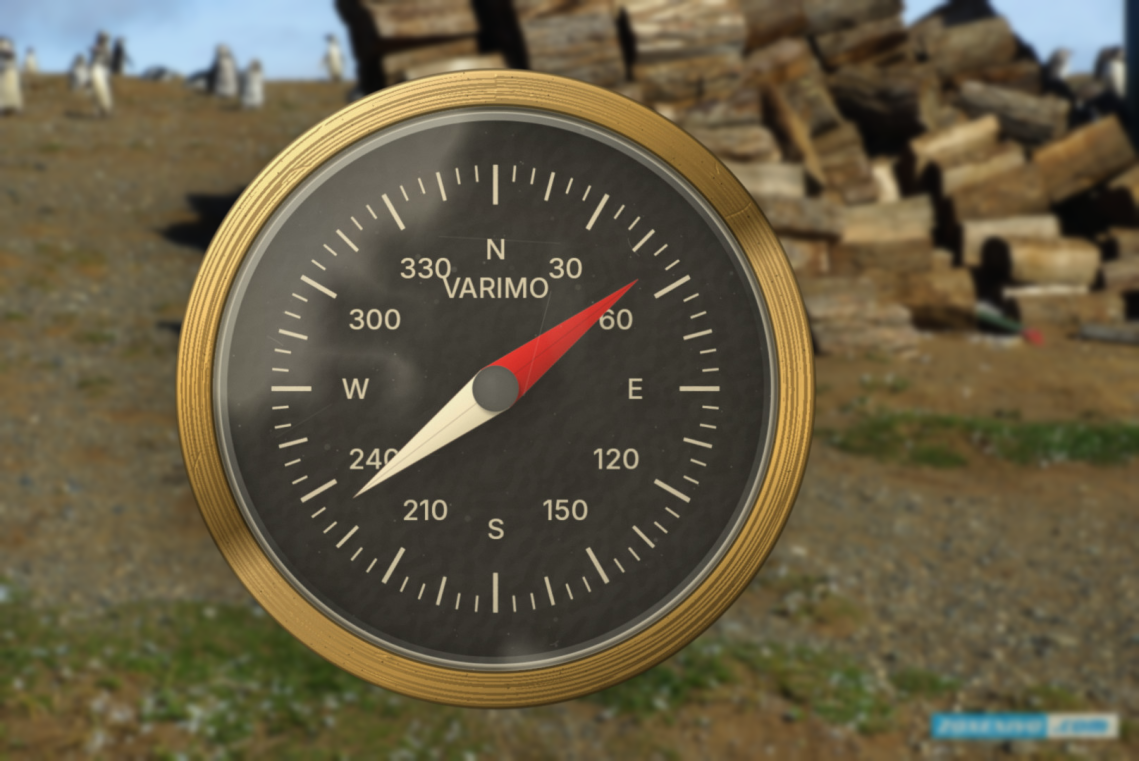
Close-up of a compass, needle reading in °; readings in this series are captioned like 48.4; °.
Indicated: 52.5; °
